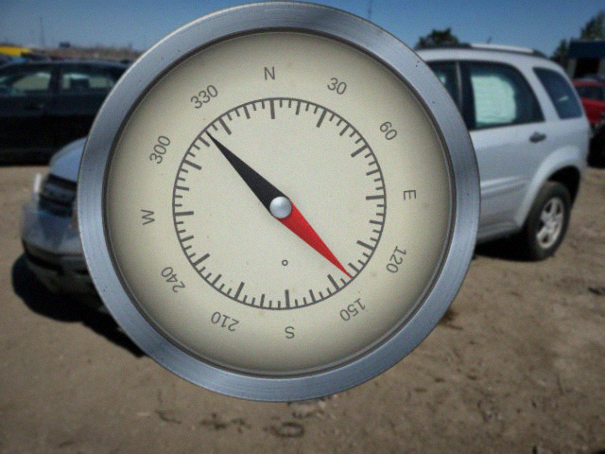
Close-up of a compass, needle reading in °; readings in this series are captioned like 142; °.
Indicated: 140; °
